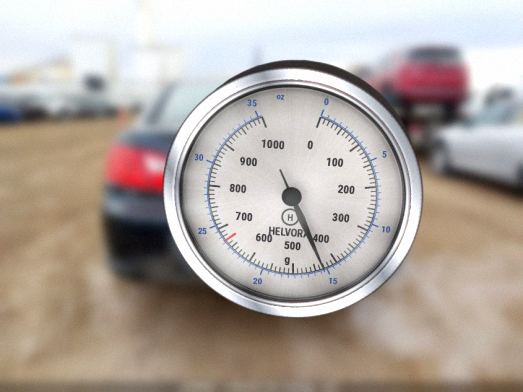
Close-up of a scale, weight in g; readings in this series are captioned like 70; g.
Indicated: 430; g
